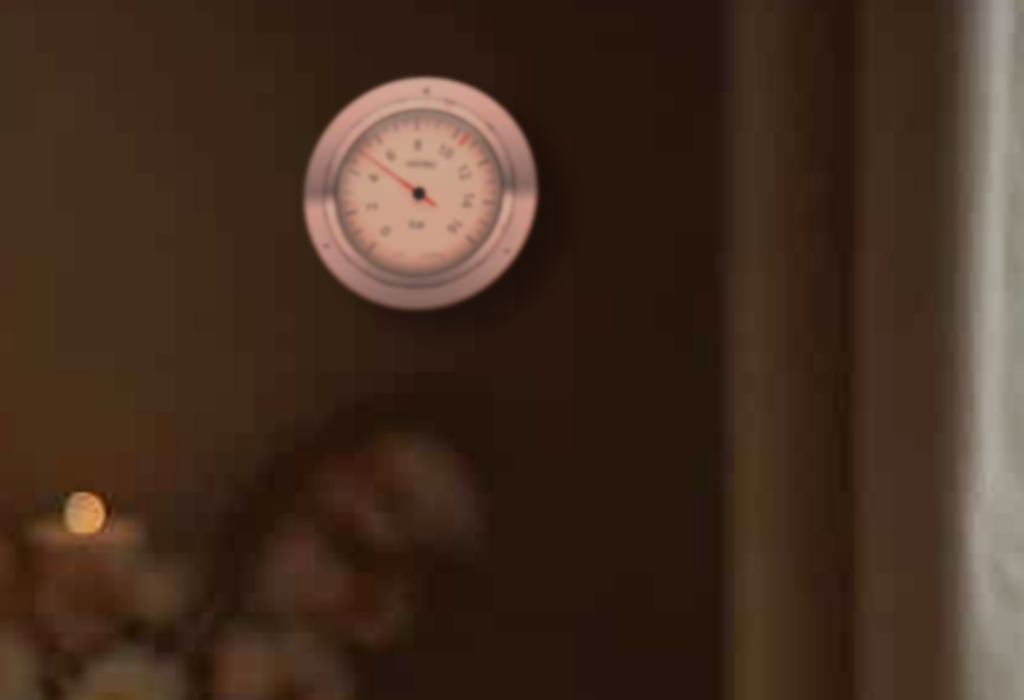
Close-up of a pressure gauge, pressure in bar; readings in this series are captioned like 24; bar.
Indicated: 5; bar
